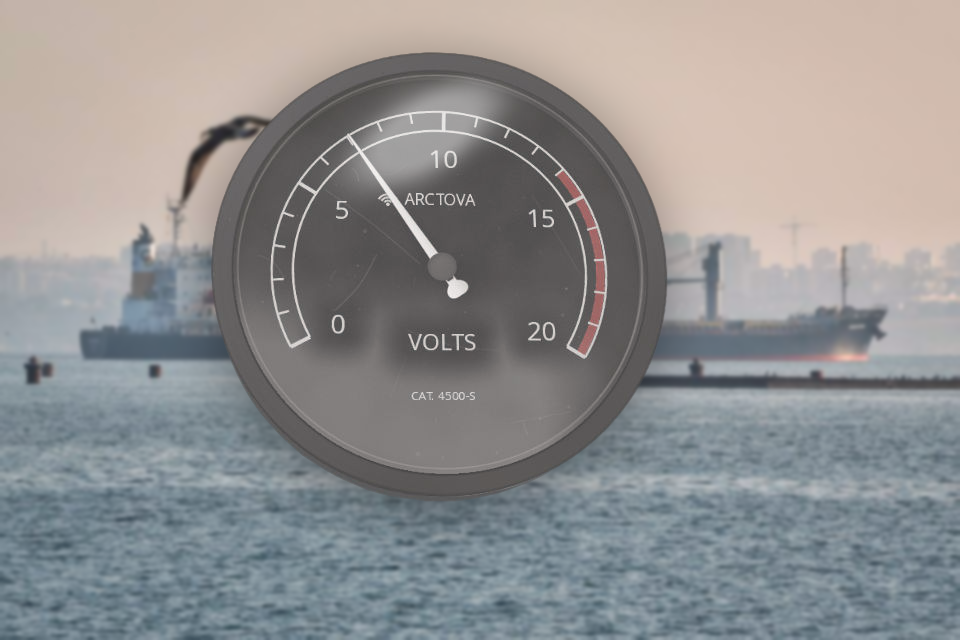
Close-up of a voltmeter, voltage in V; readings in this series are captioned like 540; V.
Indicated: 7; V
